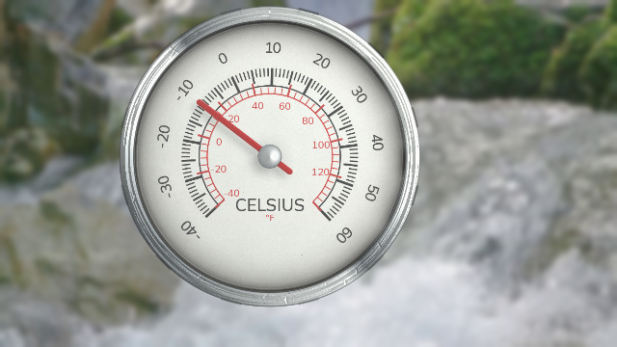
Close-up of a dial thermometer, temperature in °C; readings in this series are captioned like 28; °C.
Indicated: -10; °C
